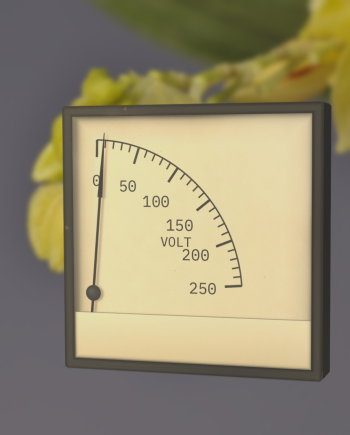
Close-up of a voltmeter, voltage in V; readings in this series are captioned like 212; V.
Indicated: 10; V
